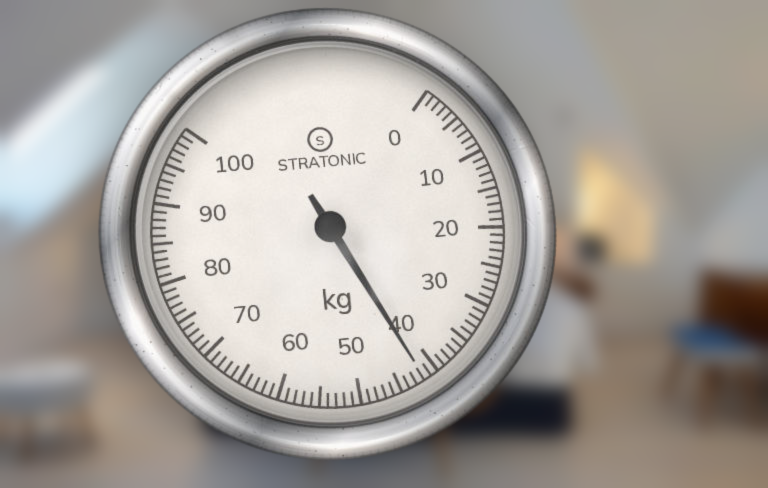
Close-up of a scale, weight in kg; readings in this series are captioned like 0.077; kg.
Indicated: 42; kg
